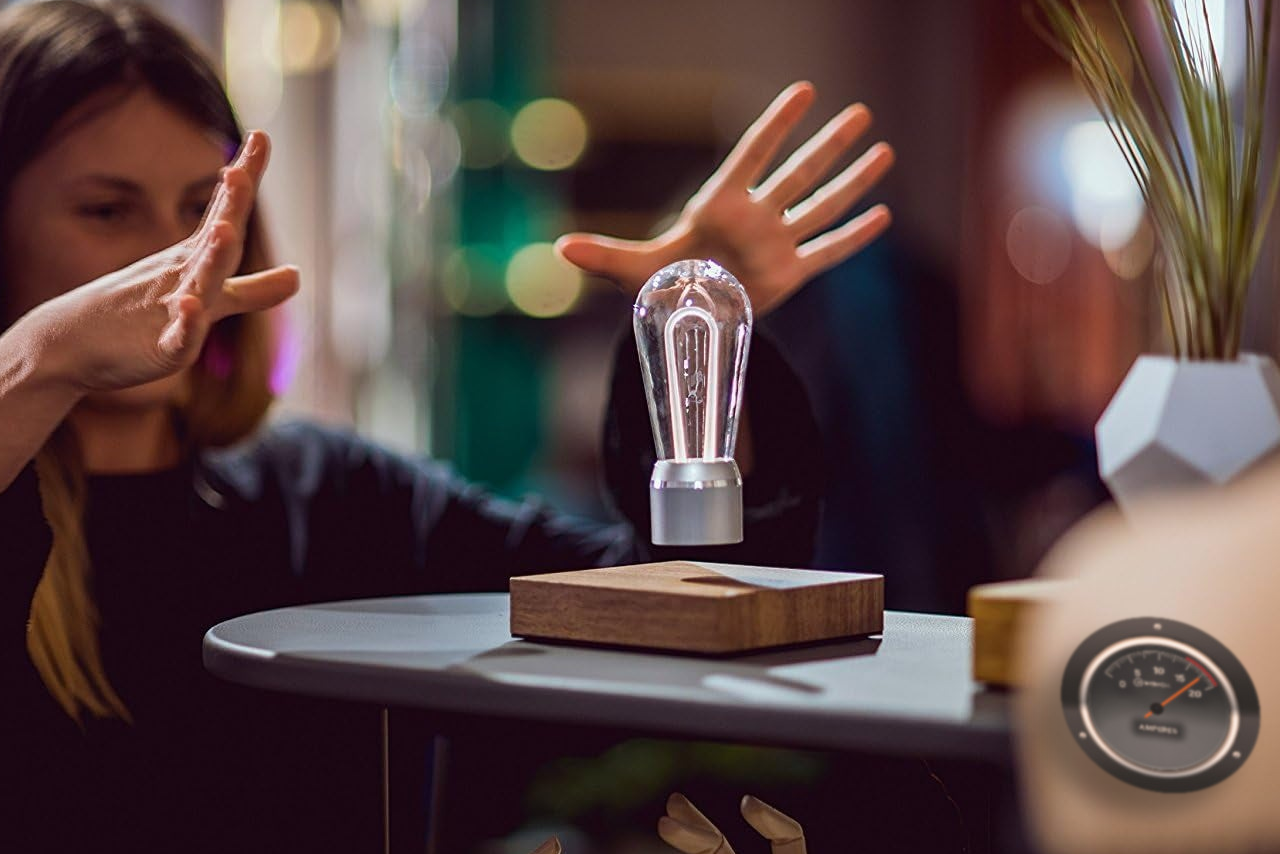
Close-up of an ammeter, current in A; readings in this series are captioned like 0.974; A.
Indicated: 17.5; A
